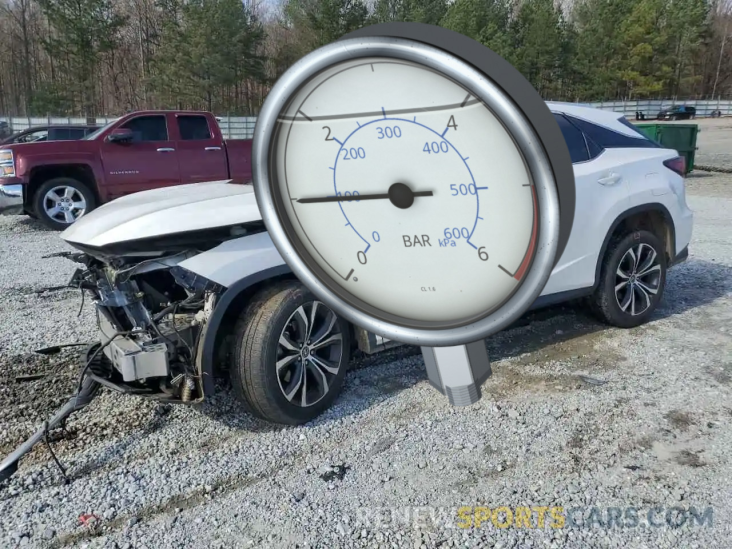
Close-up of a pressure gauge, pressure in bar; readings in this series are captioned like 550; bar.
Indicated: 1; bar
